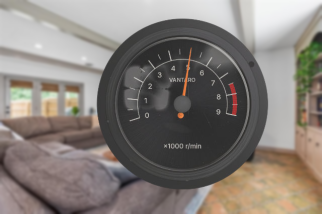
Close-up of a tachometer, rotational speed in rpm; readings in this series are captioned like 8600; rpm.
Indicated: 5000; rpm
